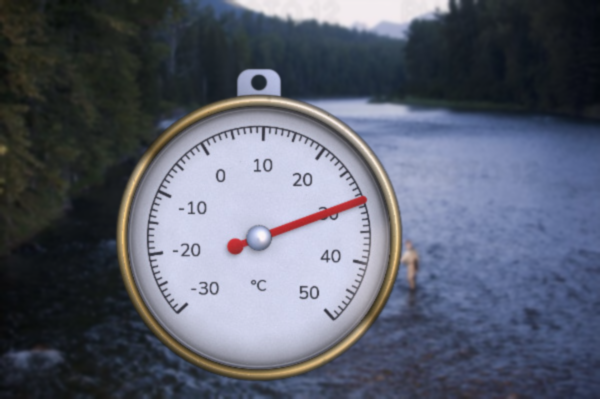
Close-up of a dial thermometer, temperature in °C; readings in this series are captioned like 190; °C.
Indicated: 30; °C
